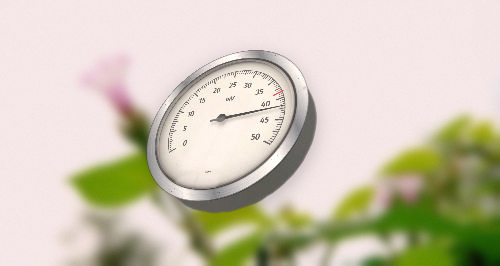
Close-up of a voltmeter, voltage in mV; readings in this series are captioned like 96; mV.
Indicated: 42.5; mV
